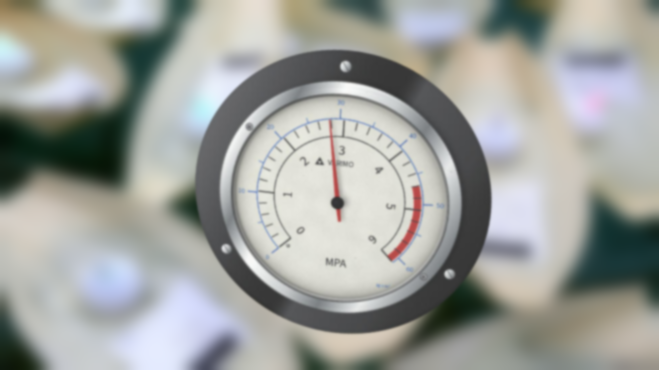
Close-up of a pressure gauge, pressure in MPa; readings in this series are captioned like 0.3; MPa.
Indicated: 2.8; MPa
